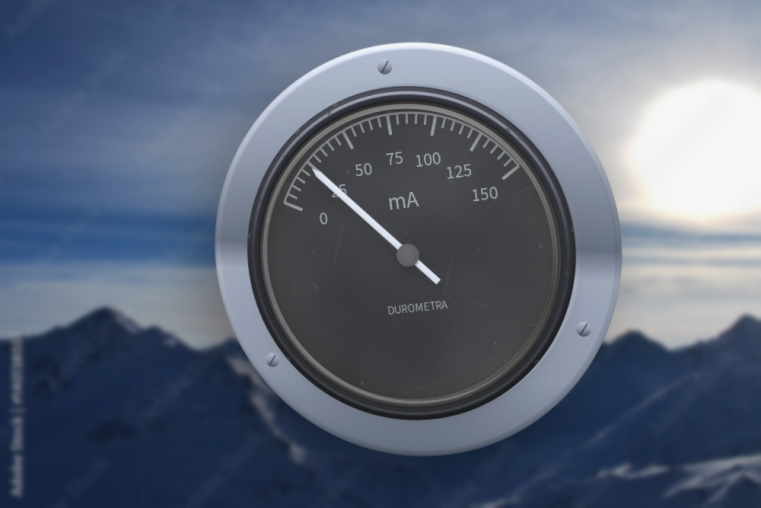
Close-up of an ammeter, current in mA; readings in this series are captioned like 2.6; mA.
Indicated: 25; mA
